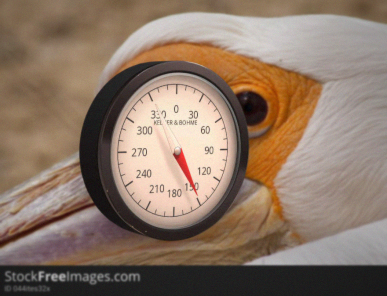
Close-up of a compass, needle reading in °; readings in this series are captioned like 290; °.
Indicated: 150; °
